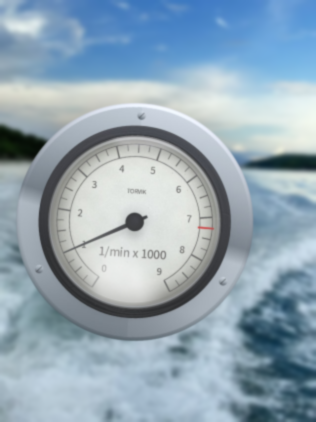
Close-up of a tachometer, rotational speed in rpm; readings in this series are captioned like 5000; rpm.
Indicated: 1000; rpm
